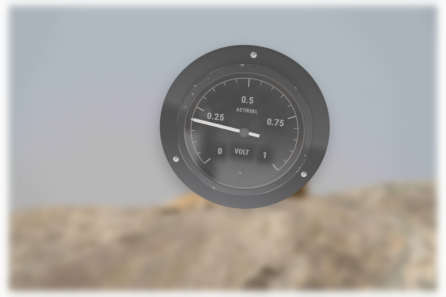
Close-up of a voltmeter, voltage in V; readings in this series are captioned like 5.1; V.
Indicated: 0.2; V
